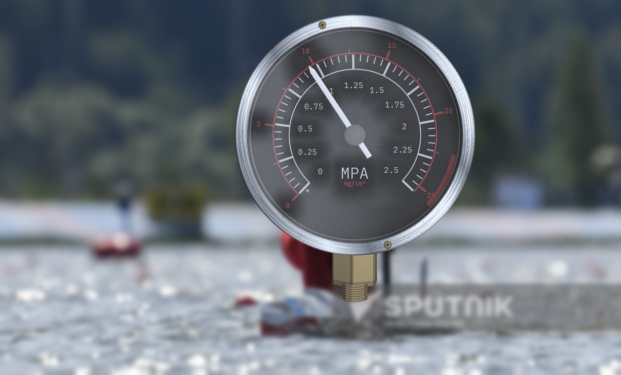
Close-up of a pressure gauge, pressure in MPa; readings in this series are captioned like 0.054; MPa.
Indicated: 0.95; MPa
